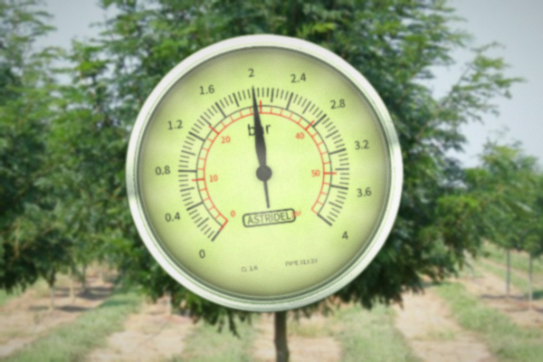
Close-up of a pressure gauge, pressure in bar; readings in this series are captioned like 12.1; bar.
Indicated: 2; bar
